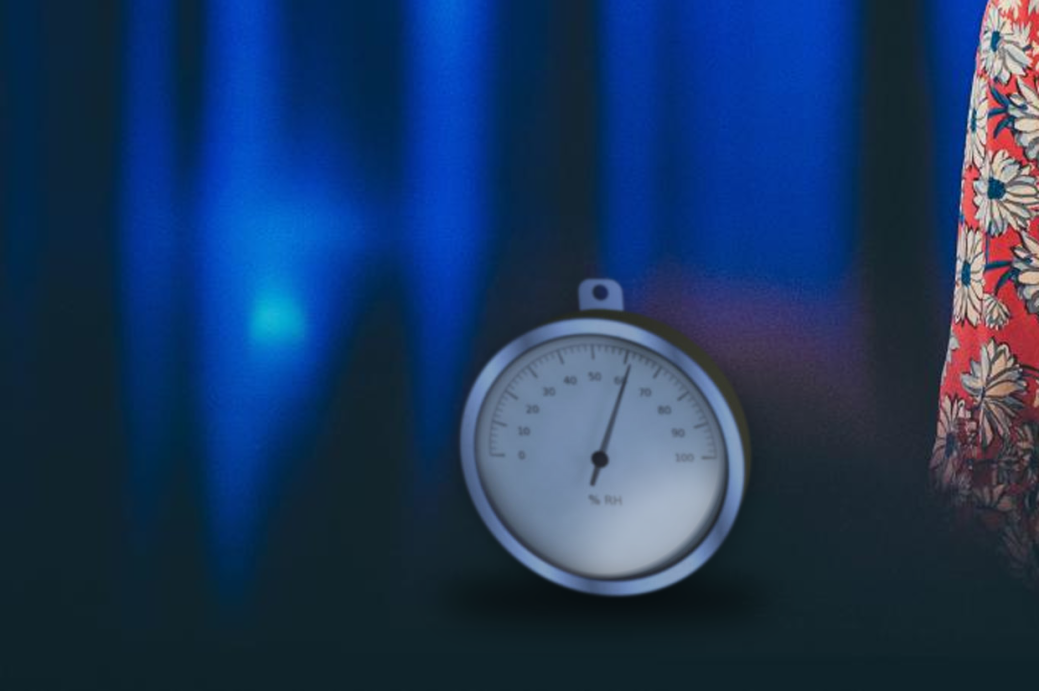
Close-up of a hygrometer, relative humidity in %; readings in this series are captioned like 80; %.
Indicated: 62; %
